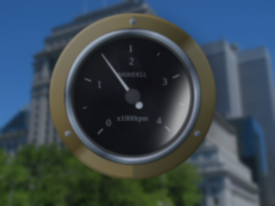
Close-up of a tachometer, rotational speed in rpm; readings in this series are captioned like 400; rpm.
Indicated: 1500; rpm
